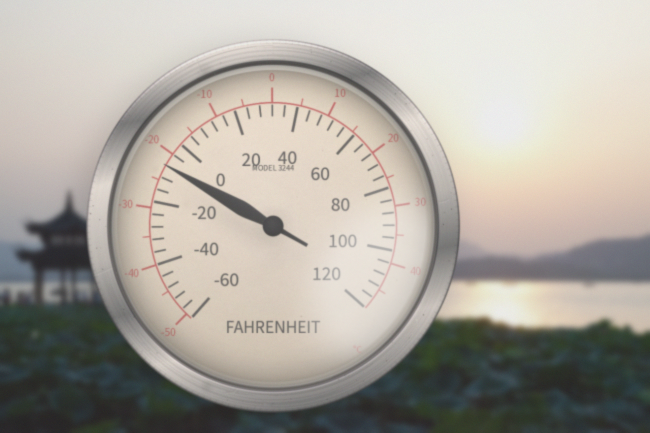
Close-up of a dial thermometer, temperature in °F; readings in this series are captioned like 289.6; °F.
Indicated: -8; °F
